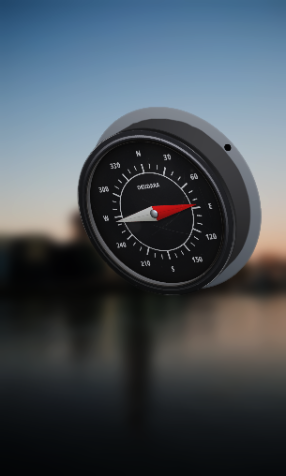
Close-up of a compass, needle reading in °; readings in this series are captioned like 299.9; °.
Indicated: 85; °
